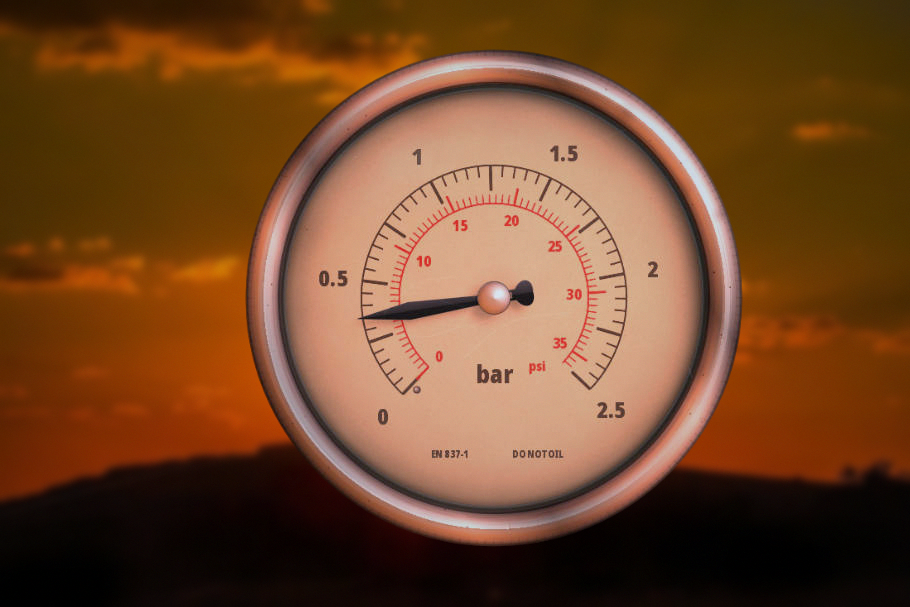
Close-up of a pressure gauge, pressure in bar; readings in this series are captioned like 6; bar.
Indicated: 0.35; bar
